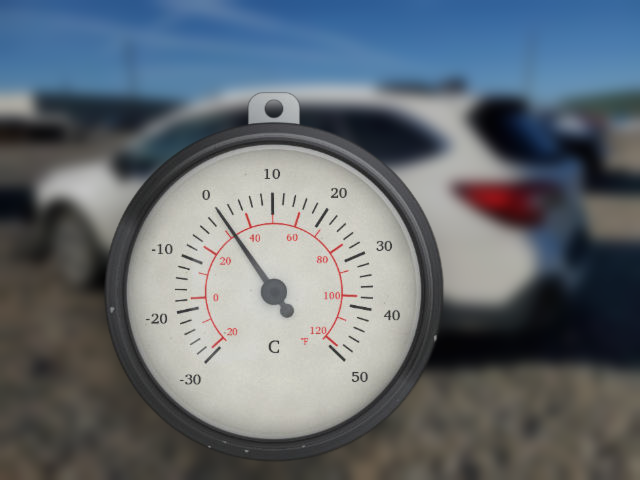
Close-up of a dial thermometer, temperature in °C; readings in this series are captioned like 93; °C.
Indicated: 0; °C
